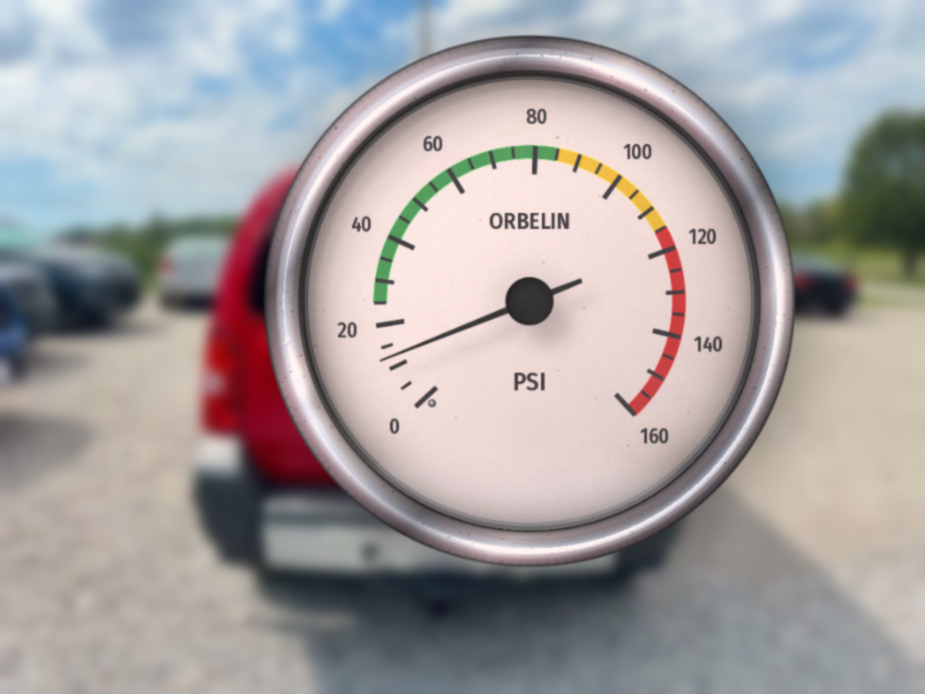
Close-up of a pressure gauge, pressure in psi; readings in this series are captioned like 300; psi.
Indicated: 12.5; psi
